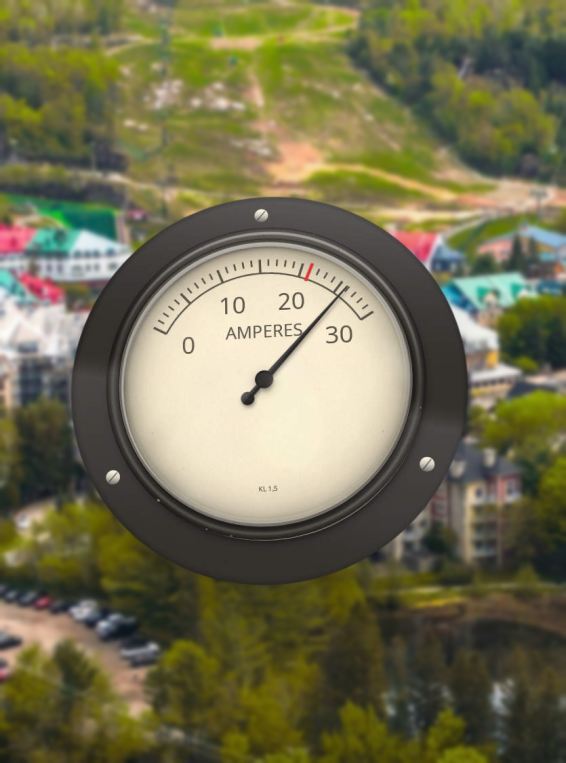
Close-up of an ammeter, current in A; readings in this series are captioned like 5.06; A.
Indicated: 26; A
